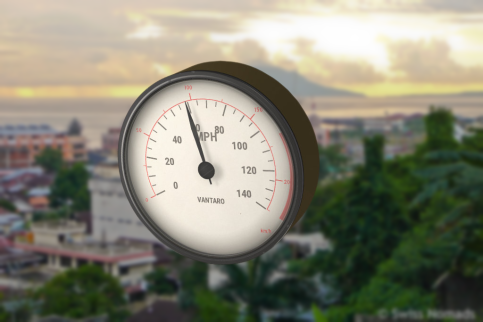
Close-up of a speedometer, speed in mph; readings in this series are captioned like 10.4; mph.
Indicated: 60; mph
